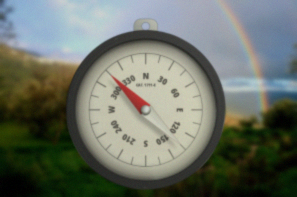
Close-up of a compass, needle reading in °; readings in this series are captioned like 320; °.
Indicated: 315; °
